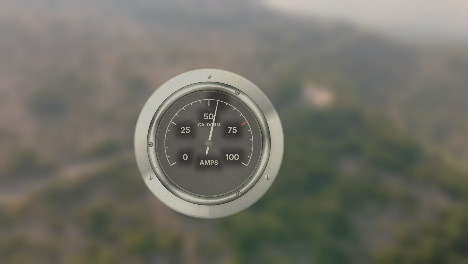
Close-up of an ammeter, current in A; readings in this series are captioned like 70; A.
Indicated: 55; A
